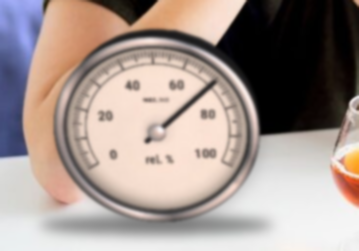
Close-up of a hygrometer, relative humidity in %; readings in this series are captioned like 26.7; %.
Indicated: 70; %
